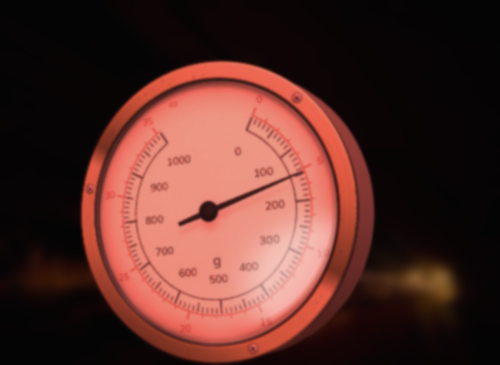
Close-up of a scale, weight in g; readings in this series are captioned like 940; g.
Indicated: 150; g
